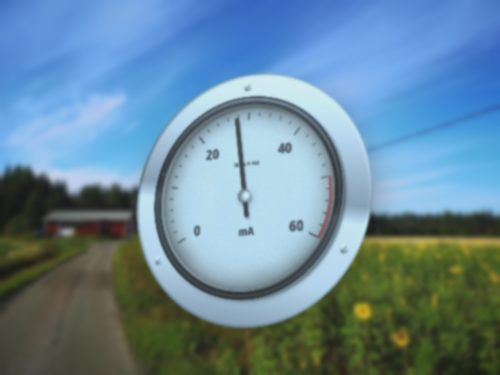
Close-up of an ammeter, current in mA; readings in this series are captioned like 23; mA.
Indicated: 28; mA
